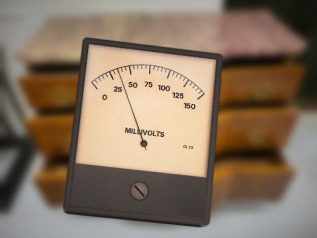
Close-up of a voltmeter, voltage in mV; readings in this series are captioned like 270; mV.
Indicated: 35; mV
